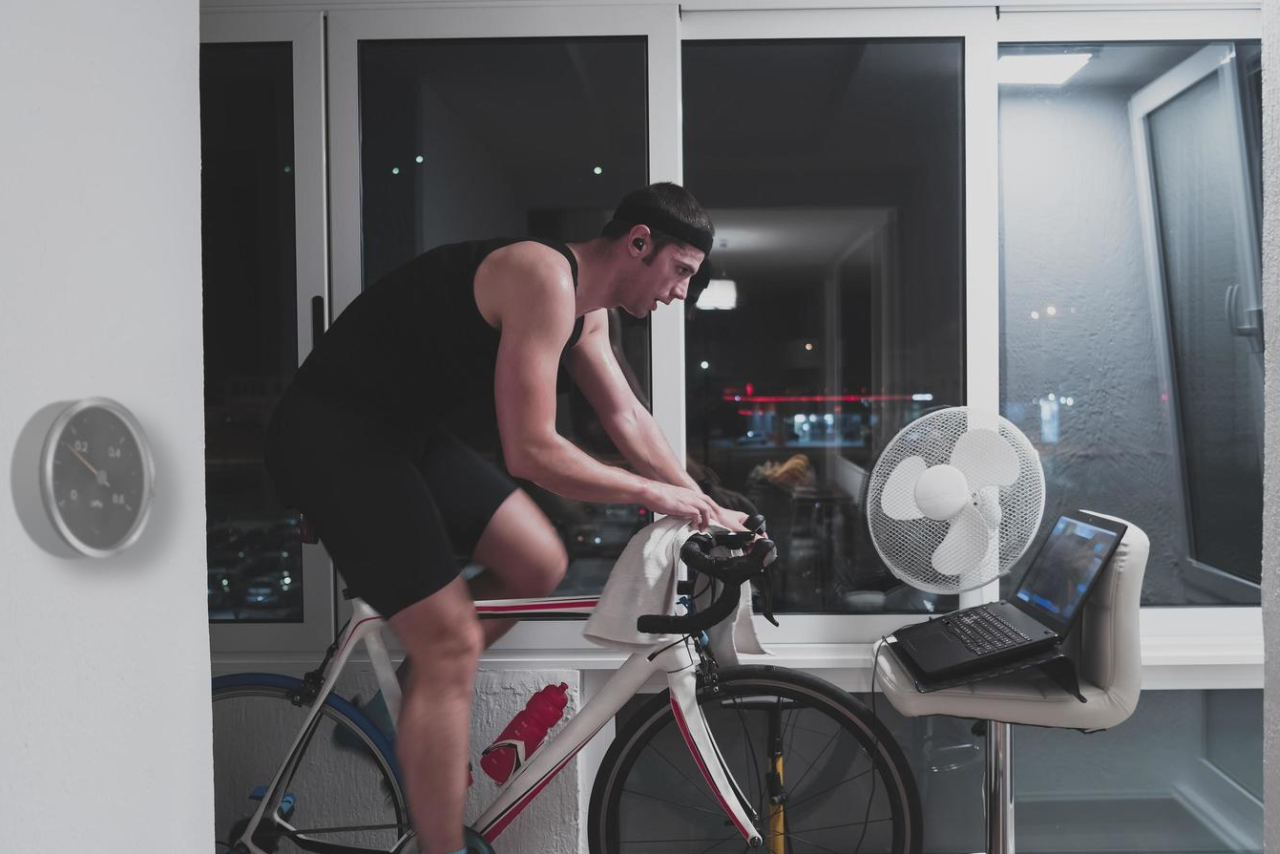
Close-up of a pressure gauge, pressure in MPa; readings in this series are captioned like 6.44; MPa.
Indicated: 0.15; MPa
